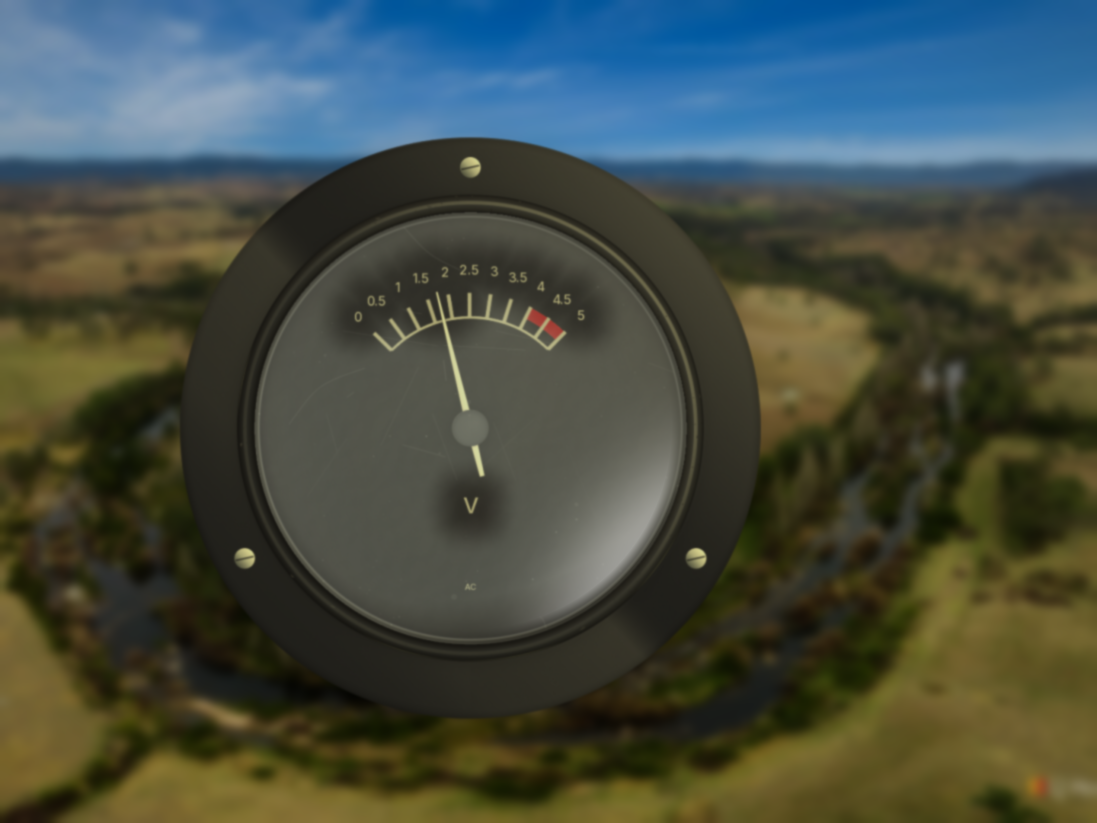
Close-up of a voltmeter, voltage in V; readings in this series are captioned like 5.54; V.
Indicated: 1.75; V
